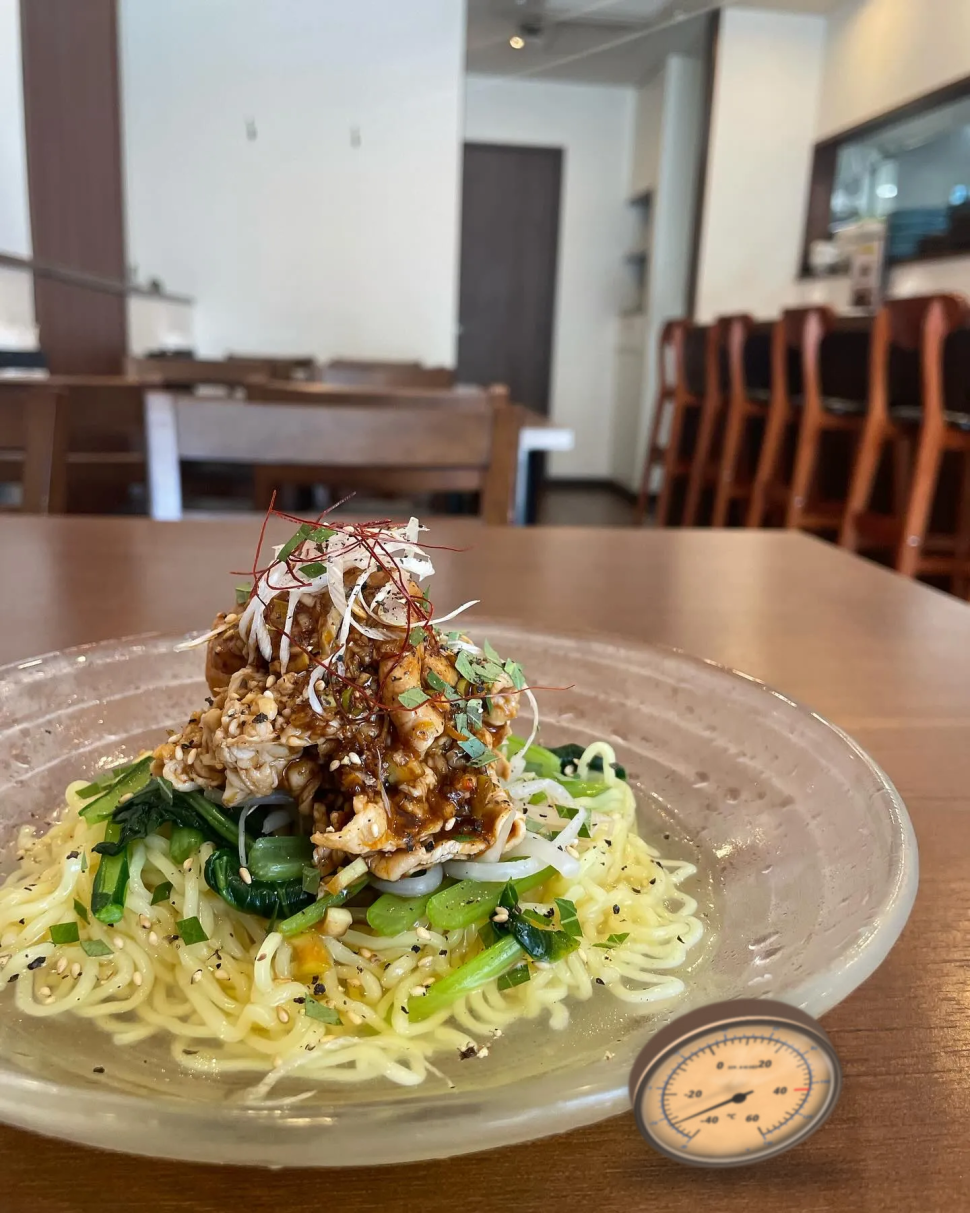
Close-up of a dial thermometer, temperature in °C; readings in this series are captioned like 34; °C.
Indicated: -30; °C
